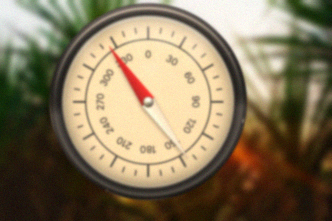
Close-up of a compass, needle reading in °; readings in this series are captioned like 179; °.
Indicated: 325; °
